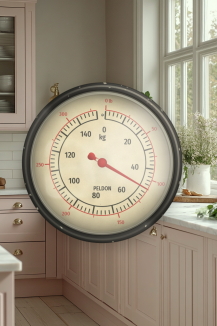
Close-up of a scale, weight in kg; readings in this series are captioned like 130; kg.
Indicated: 50; kg
